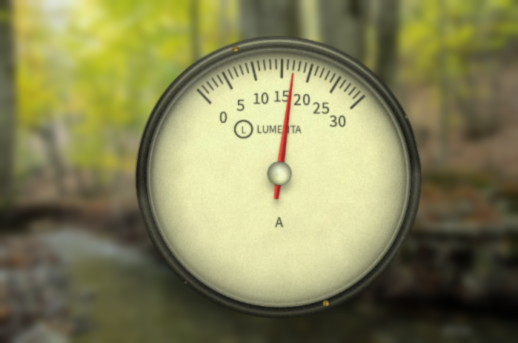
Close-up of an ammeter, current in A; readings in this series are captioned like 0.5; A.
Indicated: 17; A
